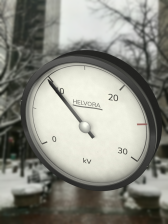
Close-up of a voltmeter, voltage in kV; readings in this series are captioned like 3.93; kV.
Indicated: 10; kV
